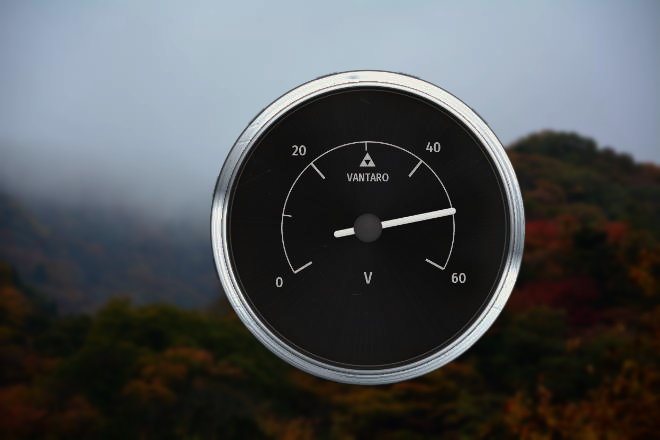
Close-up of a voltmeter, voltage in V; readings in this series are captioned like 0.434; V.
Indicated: 50; V
